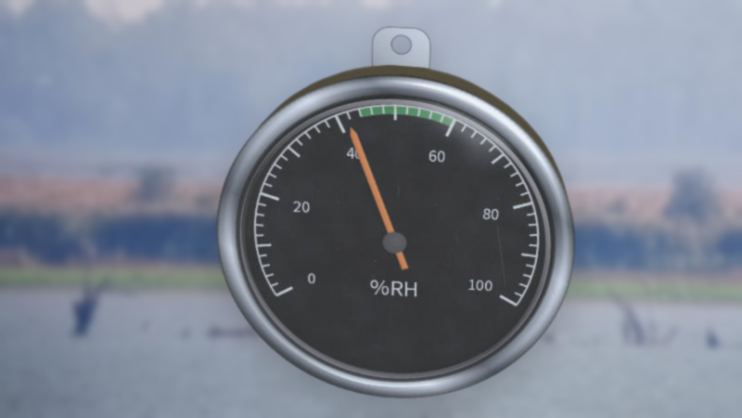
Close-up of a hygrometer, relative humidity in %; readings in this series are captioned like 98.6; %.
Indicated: 42; %
